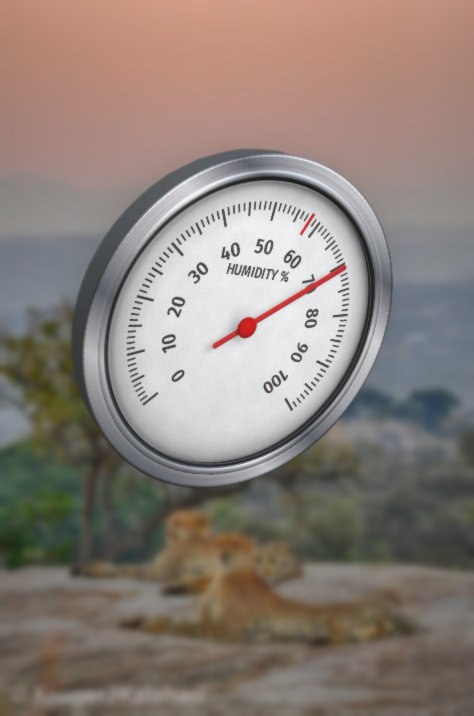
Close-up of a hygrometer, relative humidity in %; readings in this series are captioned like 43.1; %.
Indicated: 70; %
